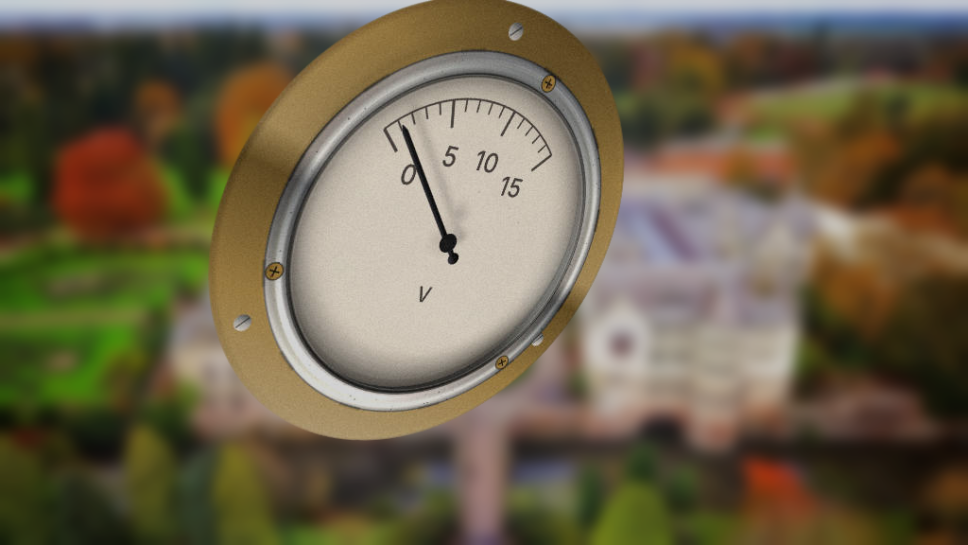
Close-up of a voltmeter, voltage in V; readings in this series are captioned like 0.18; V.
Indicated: 1; V
